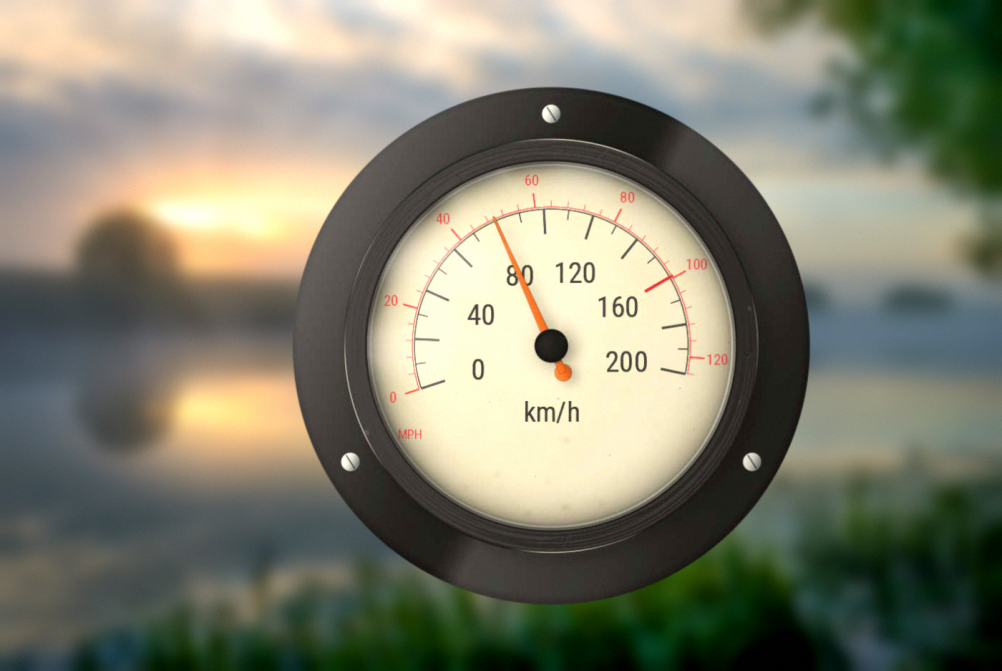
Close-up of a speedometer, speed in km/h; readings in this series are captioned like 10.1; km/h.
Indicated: 80; km/h
